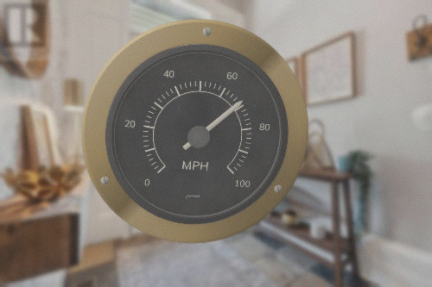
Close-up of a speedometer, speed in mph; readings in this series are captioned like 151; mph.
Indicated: 68; mph
